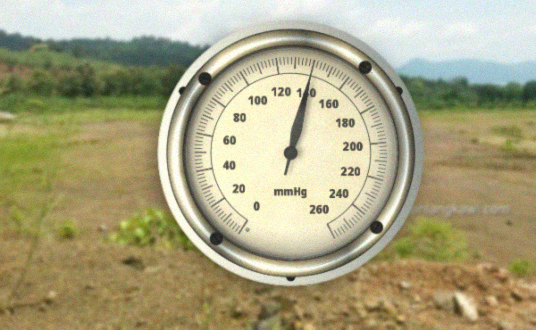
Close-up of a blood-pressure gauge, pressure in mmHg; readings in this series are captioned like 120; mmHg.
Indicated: 140; mmHg
